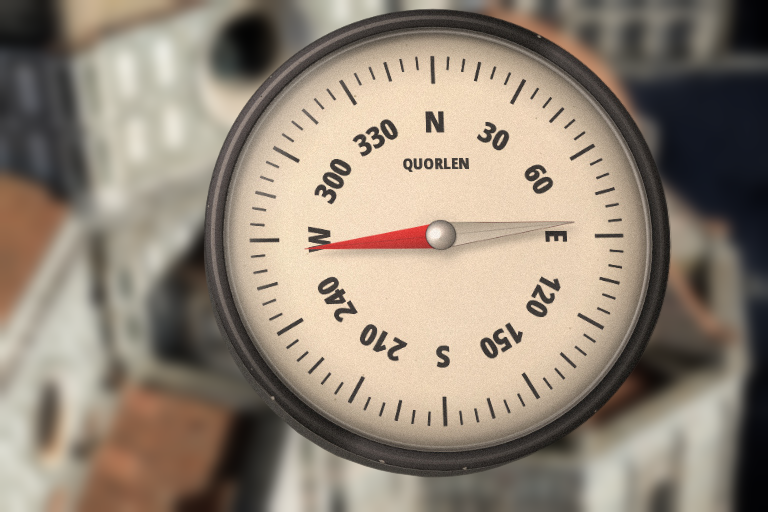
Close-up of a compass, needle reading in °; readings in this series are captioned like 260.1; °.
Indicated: 265; °
